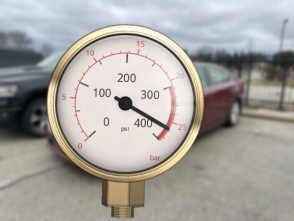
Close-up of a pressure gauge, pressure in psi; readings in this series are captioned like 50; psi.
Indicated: 375; psi
